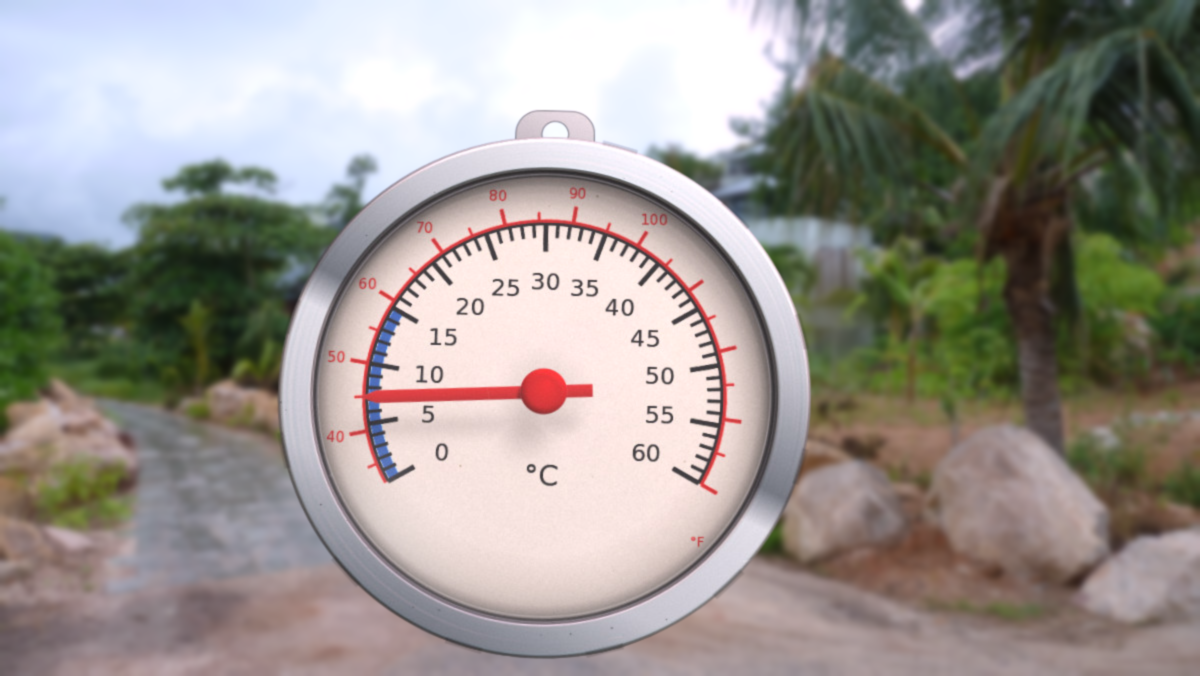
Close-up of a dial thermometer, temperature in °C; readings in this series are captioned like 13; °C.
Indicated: 7; °C
